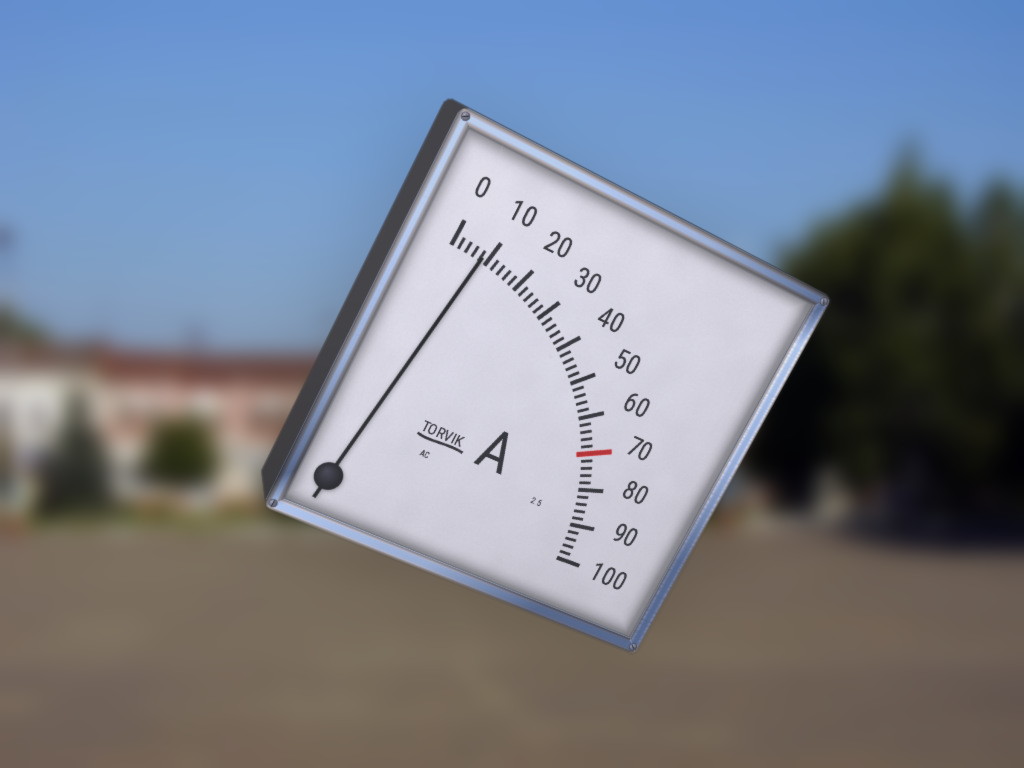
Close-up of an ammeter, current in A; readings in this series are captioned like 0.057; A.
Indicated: 8; A
